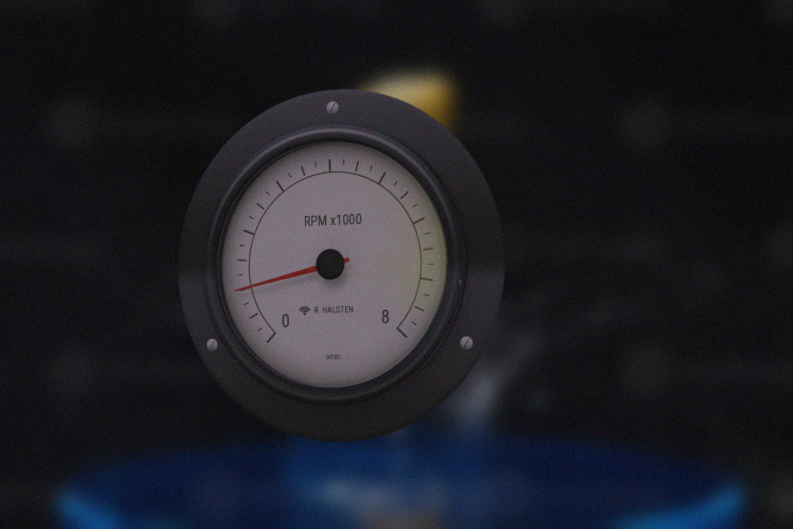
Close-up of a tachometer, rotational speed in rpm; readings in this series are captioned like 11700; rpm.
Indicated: 1000; rpm
